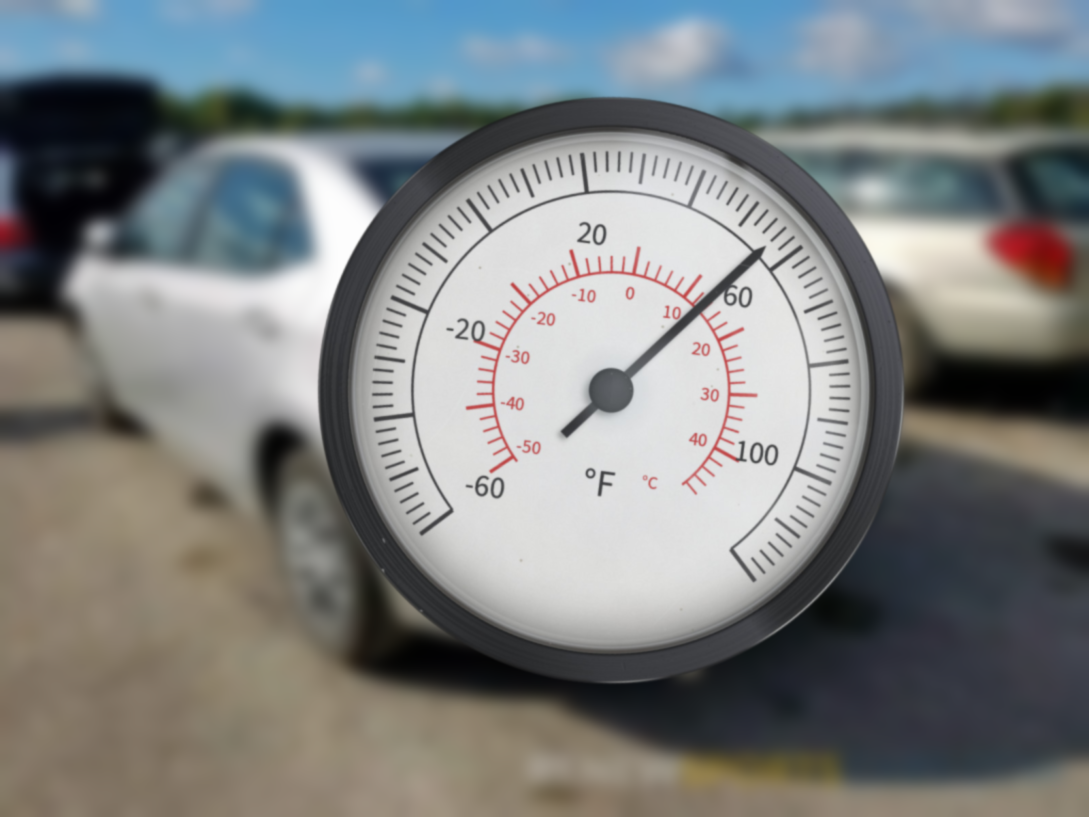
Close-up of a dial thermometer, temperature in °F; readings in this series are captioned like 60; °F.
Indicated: 56; °F
